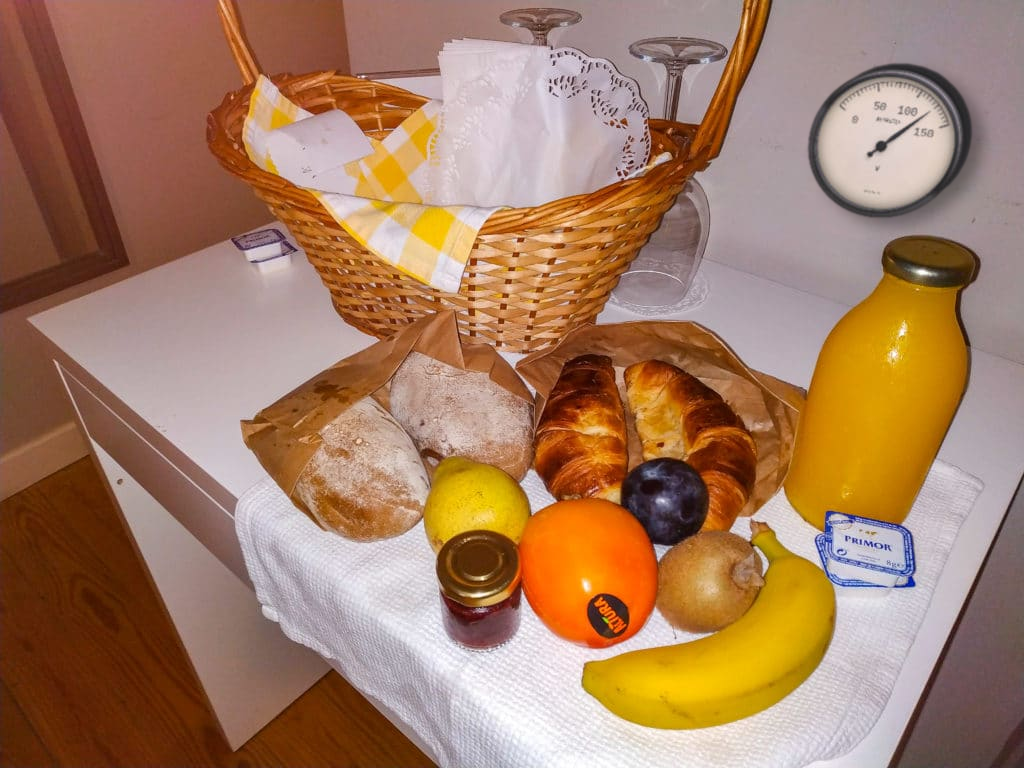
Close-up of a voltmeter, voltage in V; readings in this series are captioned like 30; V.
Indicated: 125; V
